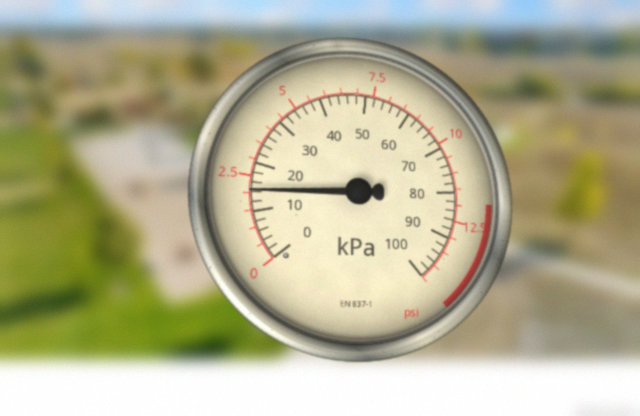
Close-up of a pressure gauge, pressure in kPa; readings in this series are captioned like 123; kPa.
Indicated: 14; kPa
